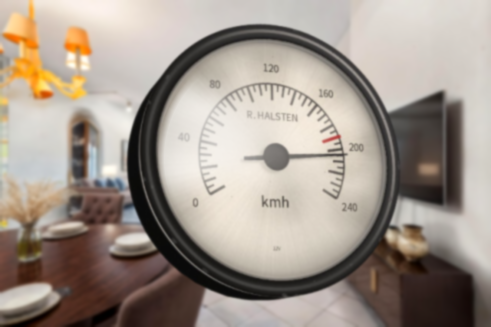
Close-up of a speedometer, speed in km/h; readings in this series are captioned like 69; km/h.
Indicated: 205; km/h
